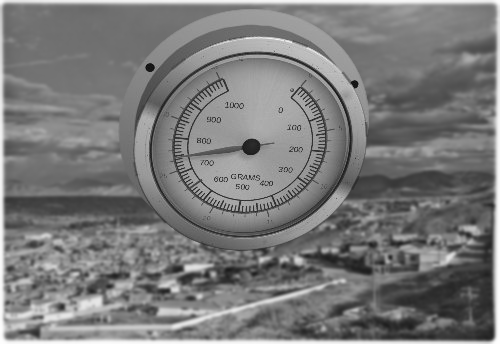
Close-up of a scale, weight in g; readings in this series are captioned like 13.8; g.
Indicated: 750; g
